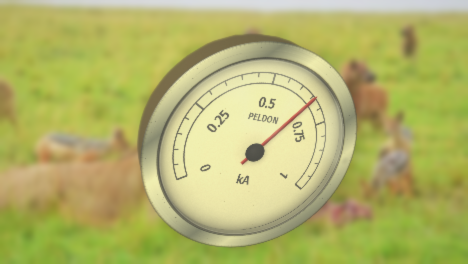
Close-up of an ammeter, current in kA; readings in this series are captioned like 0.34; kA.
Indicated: 0.65; kA
